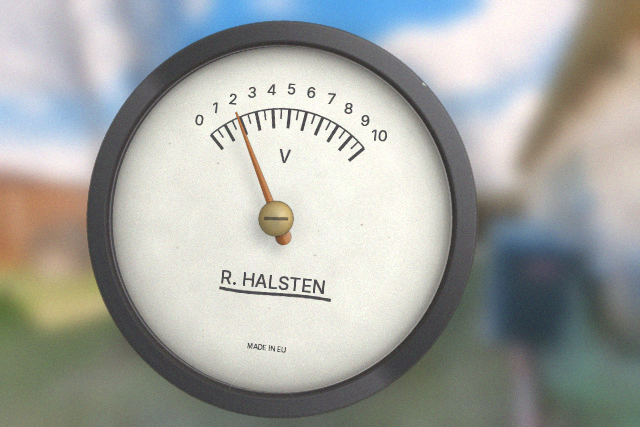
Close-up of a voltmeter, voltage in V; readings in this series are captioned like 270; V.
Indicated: 2; V
